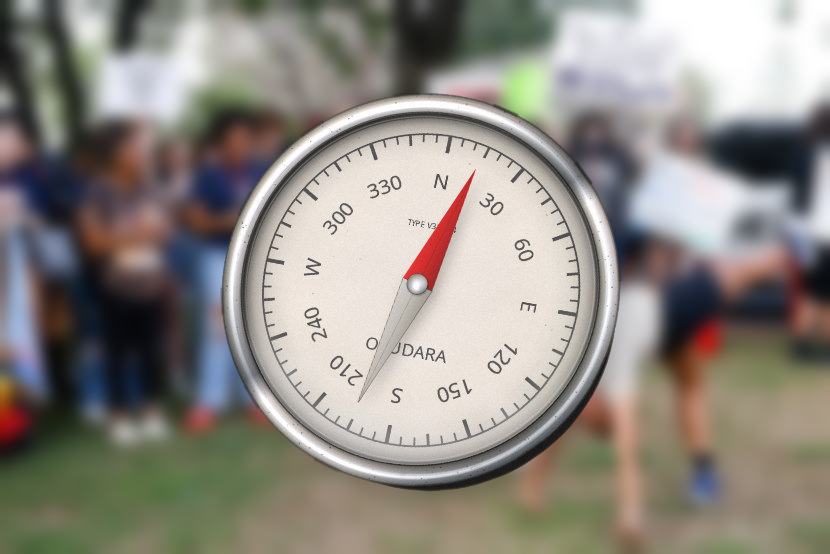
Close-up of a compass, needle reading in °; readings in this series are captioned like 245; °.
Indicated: 15; °
